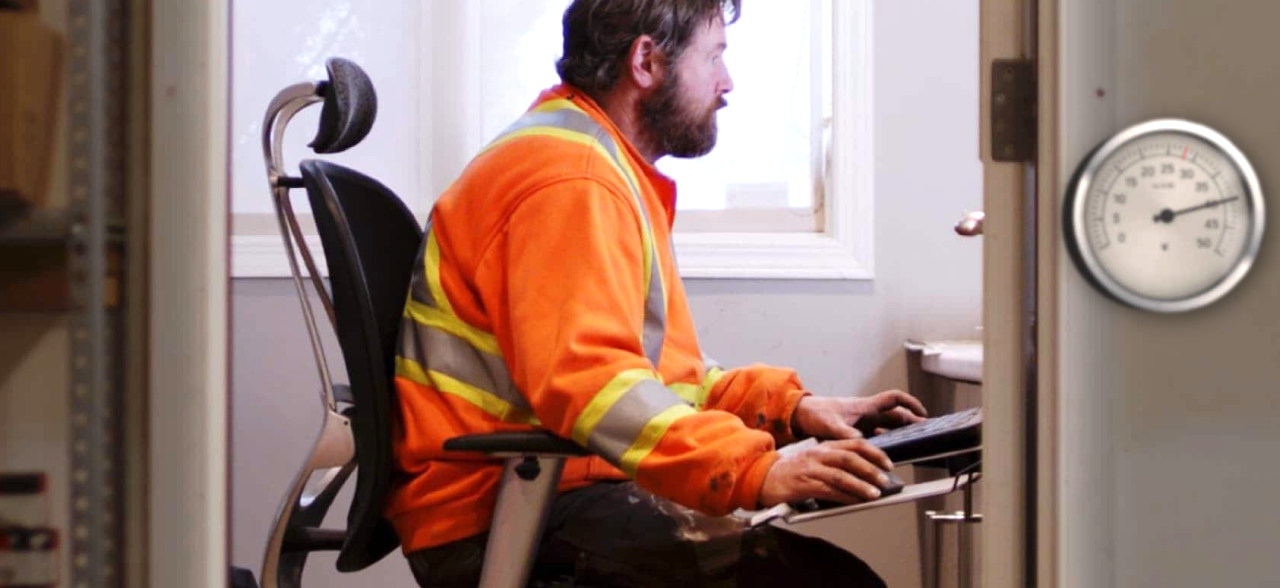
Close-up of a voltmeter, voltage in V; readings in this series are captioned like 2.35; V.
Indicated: 40; V
